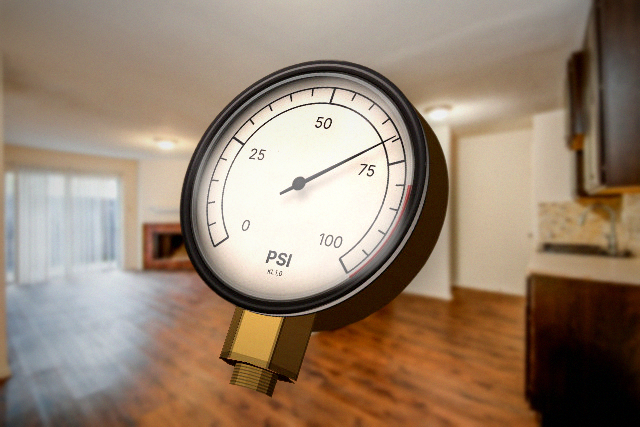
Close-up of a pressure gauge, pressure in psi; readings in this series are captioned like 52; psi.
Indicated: 70; psi
